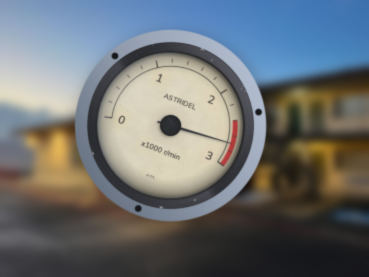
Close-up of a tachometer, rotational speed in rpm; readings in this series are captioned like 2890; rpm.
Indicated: 2700; rpm
